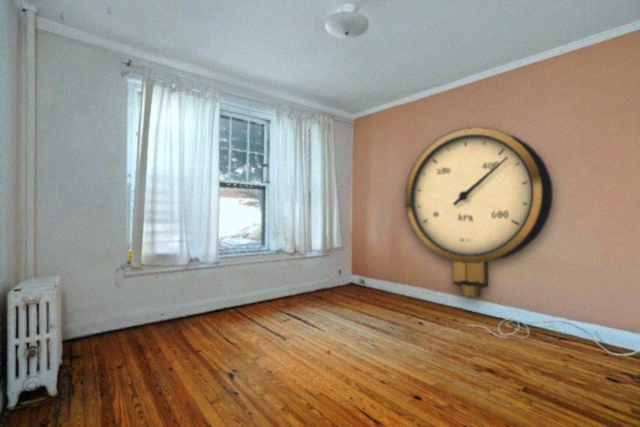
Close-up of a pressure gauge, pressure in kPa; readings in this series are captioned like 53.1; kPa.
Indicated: 425; kPa
